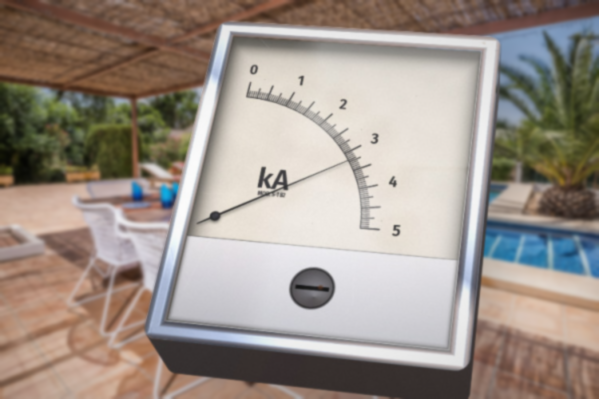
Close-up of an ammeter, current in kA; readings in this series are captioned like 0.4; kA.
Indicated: 3.25; kA
